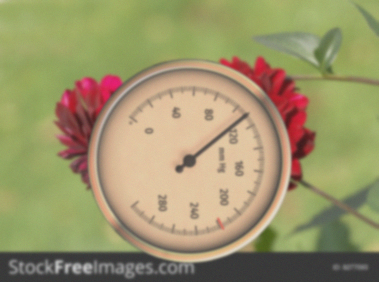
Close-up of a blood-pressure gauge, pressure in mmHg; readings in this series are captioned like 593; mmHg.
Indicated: 110; mmHg
